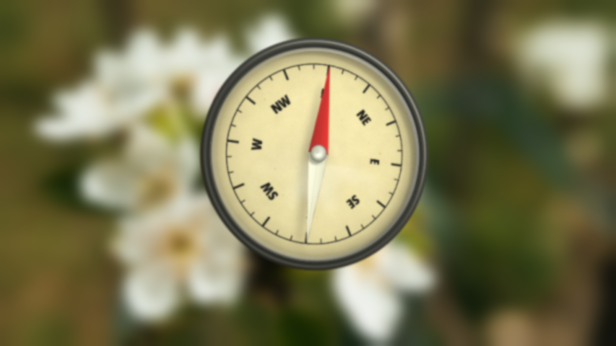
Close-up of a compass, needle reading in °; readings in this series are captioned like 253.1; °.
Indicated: 0; °
